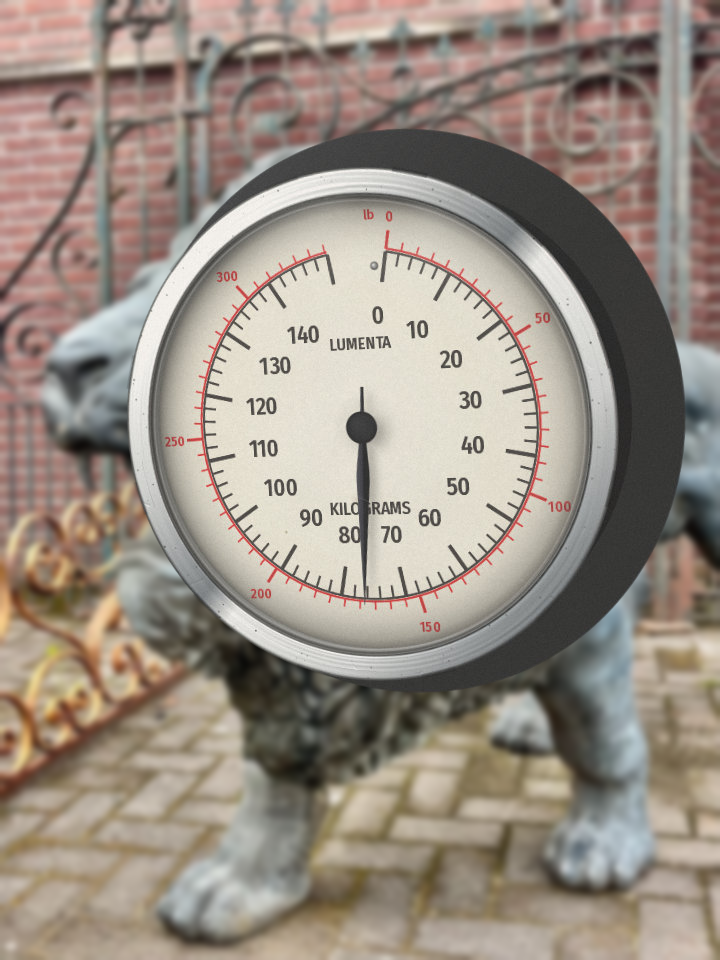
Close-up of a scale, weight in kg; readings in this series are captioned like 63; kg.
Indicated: 76; kg
